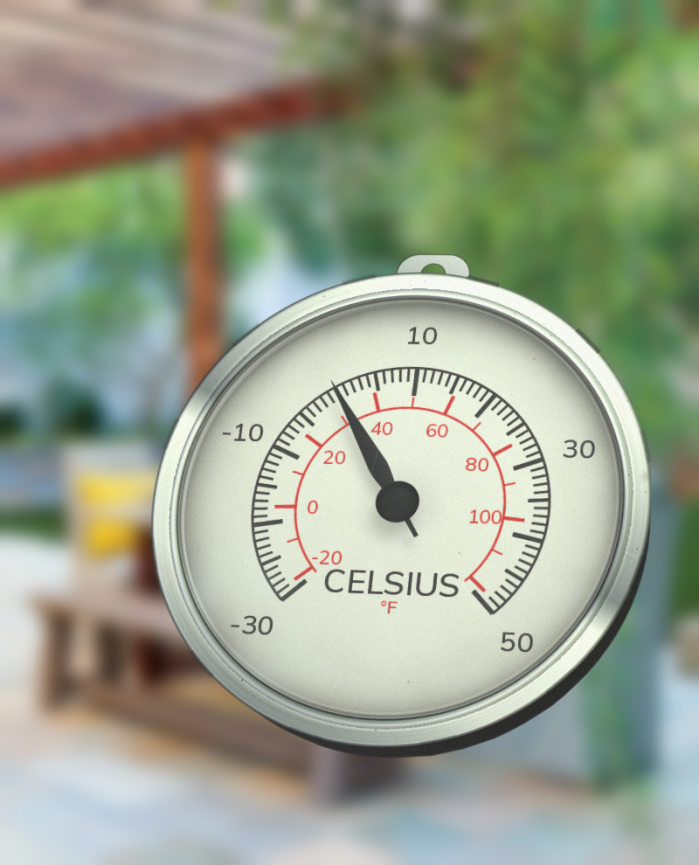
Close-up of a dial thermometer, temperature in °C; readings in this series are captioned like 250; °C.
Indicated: 0; °C
